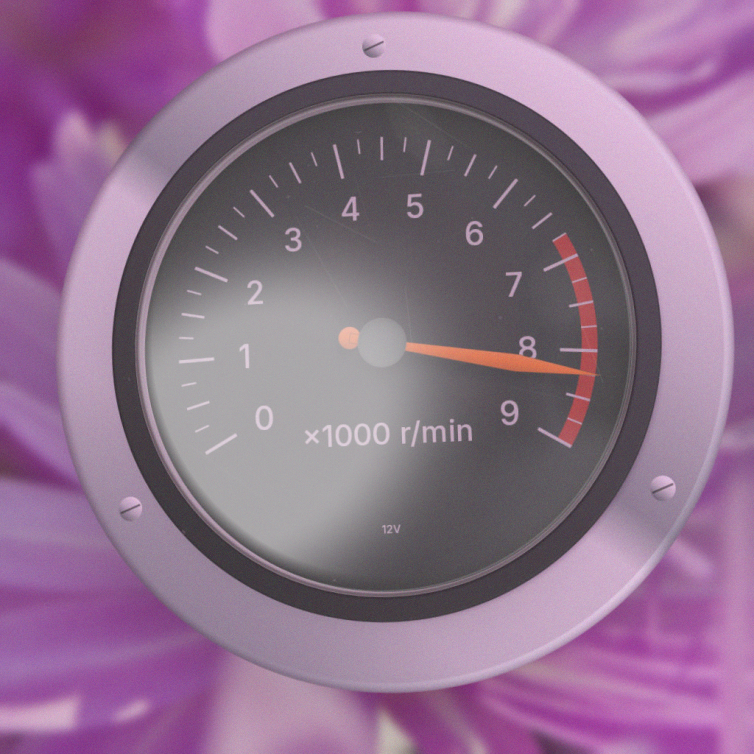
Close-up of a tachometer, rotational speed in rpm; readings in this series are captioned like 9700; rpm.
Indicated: 8250; rpm
